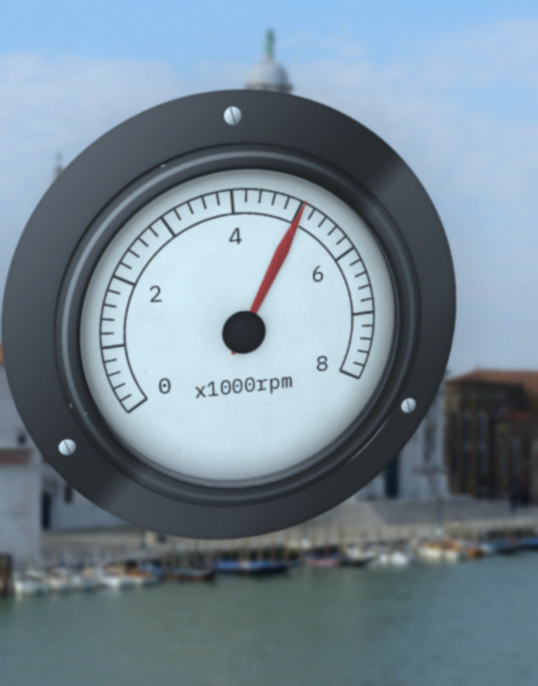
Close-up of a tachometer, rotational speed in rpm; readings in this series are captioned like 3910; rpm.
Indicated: 5000; rpm
